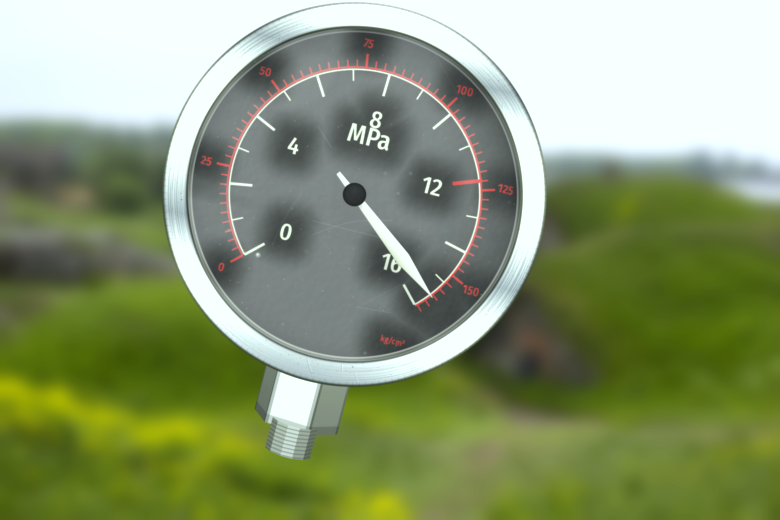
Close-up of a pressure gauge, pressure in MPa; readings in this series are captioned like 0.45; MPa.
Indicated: 15.5; MPa
